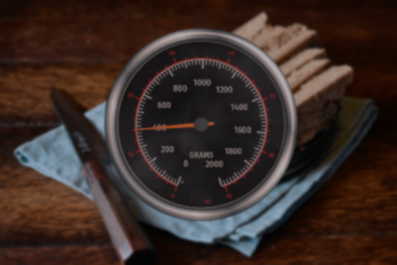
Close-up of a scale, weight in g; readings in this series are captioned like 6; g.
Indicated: 400; g
